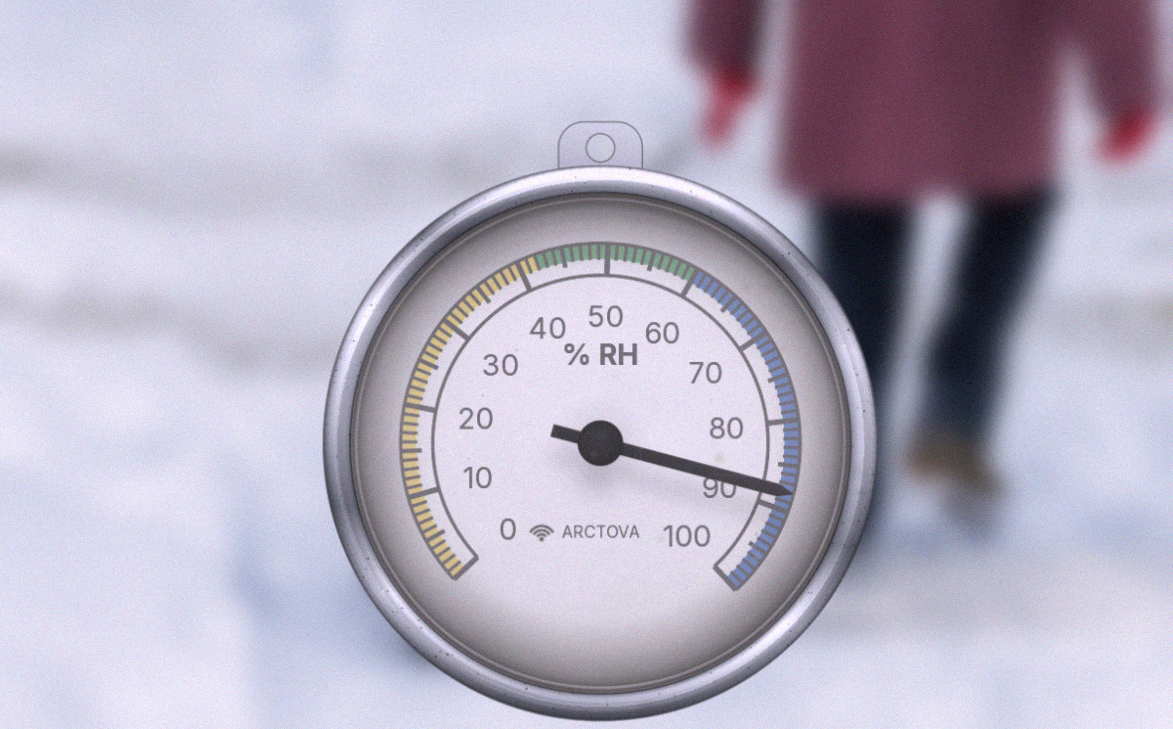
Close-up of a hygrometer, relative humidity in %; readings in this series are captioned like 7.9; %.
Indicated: 88; %
